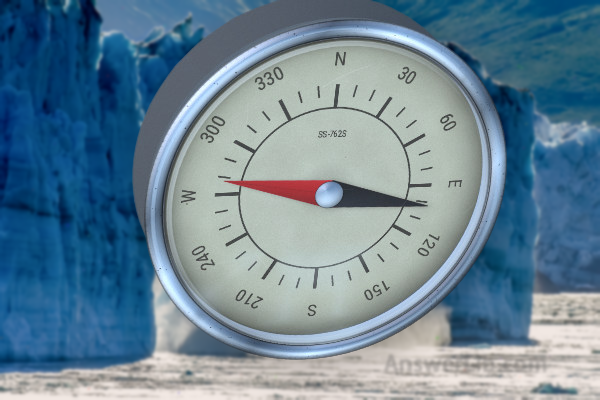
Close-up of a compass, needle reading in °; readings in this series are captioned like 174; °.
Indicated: 280; °
